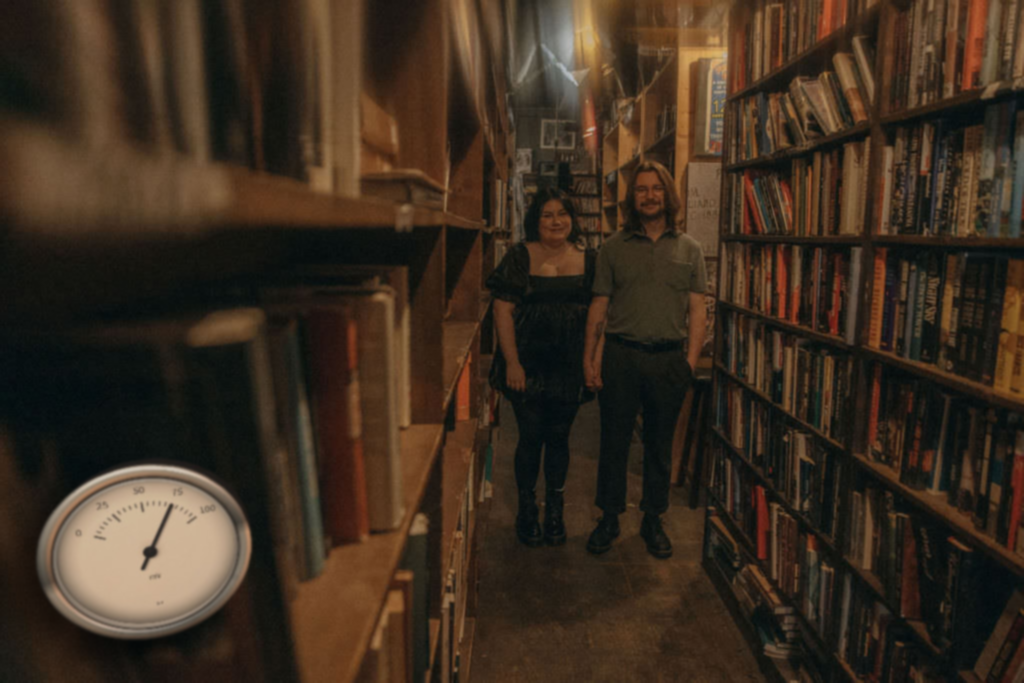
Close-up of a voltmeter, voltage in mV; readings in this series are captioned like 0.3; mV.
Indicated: 75; mV
